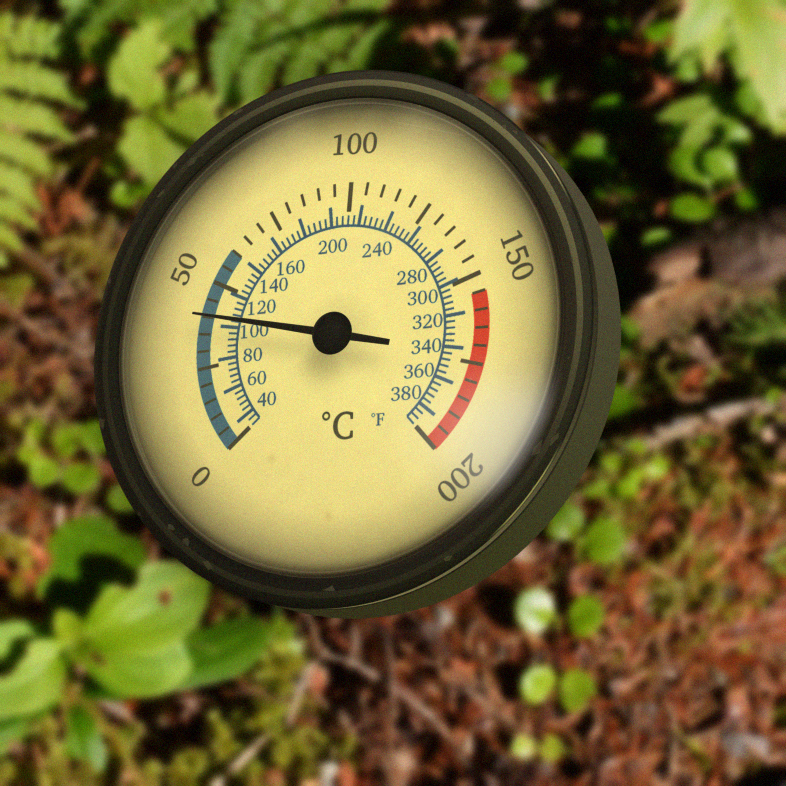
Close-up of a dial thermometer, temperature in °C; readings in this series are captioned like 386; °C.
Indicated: 40; °C
